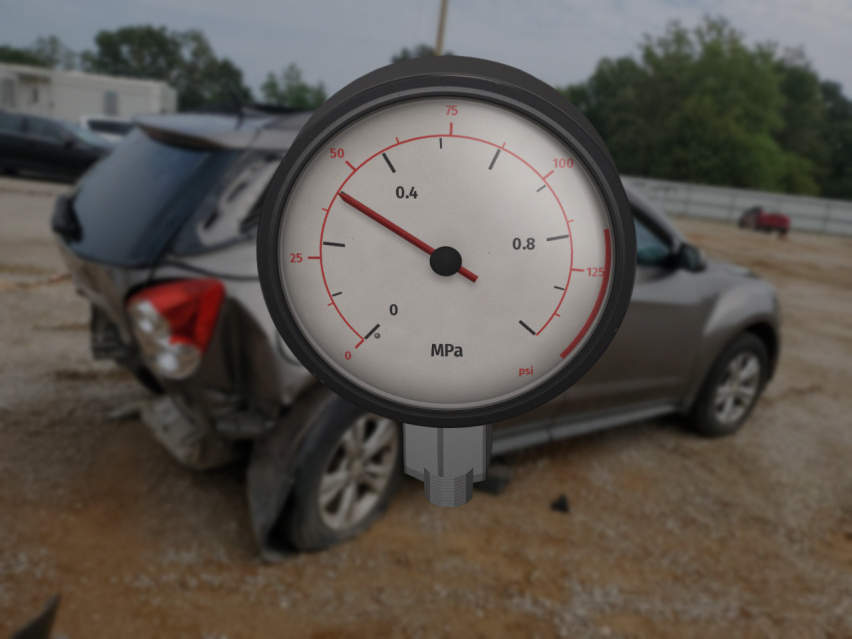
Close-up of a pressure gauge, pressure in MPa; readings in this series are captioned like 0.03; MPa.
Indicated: 0.3; MPa
